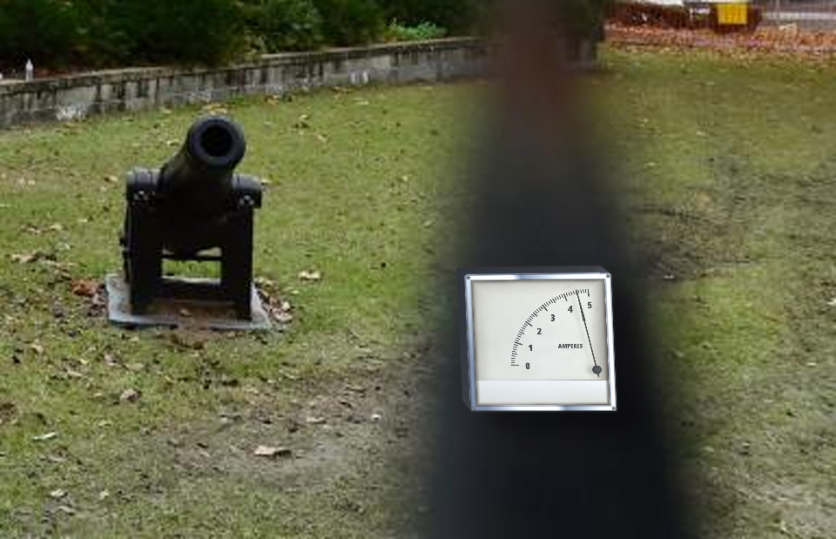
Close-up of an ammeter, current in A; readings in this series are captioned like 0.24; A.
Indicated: 4.5; A
